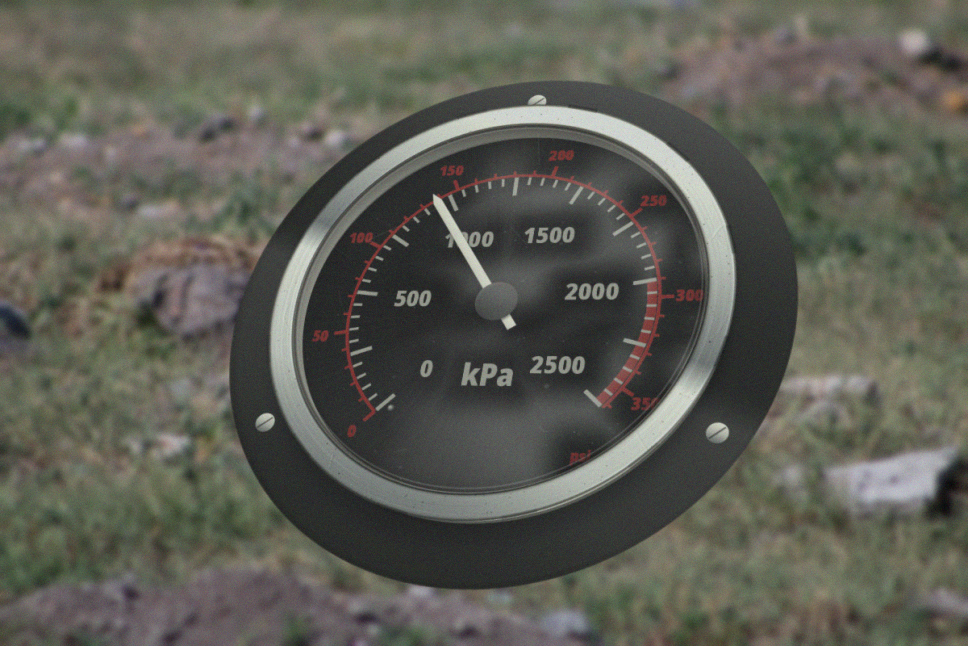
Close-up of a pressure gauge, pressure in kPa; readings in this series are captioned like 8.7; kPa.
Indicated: 950; kPa
